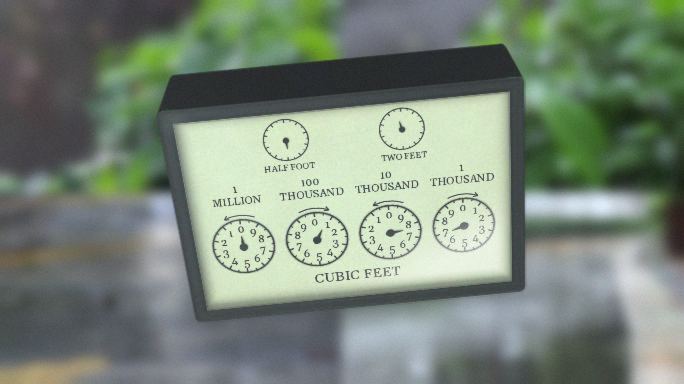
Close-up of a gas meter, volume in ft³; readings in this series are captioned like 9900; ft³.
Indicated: 7700; ft³
